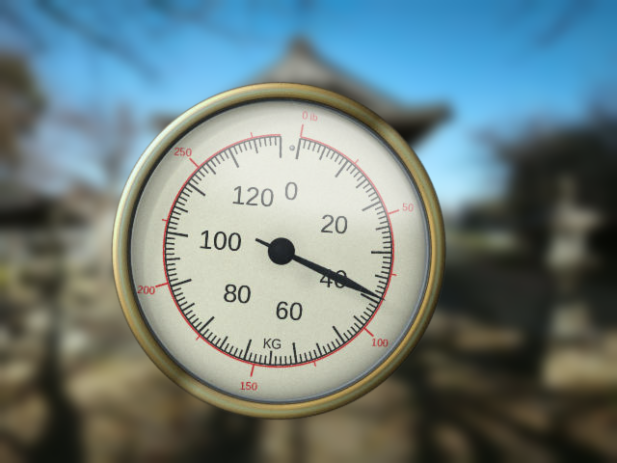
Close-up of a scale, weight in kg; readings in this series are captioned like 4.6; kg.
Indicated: 39; kg
